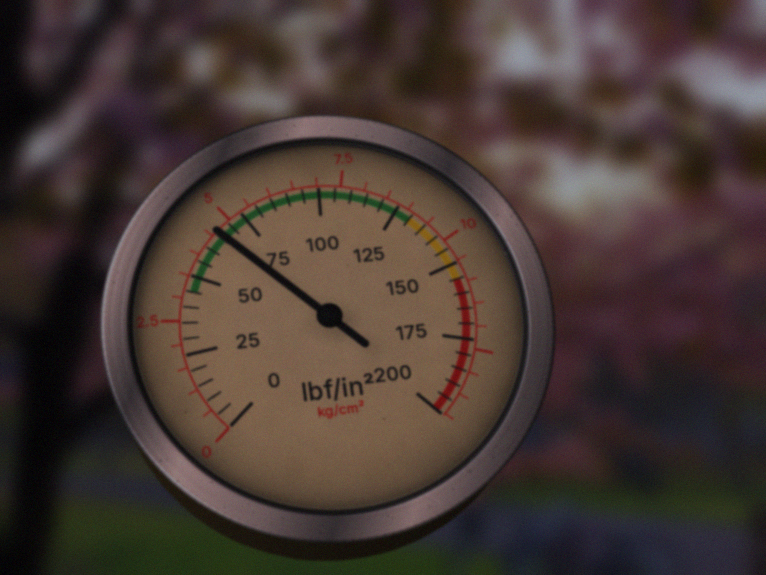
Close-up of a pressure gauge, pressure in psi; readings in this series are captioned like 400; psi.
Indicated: 65; psi
